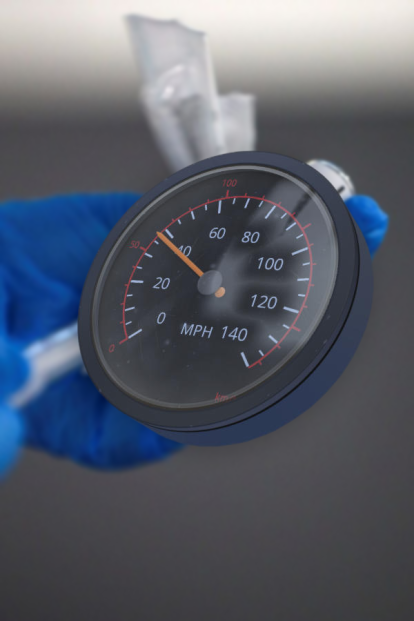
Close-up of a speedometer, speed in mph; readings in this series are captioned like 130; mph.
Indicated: 37.5; mph
